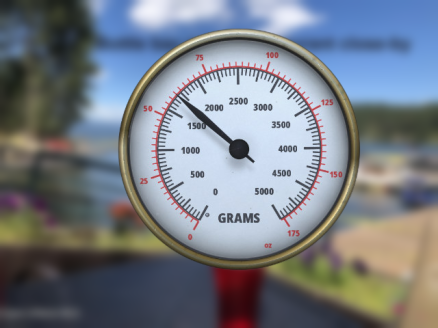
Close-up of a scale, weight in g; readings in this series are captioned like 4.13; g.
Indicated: 1700; g
